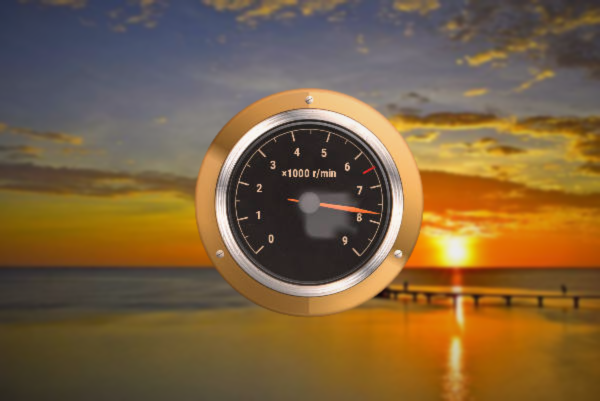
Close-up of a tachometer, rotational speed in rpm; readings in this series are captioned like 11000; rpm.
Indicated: 7750; rpm
